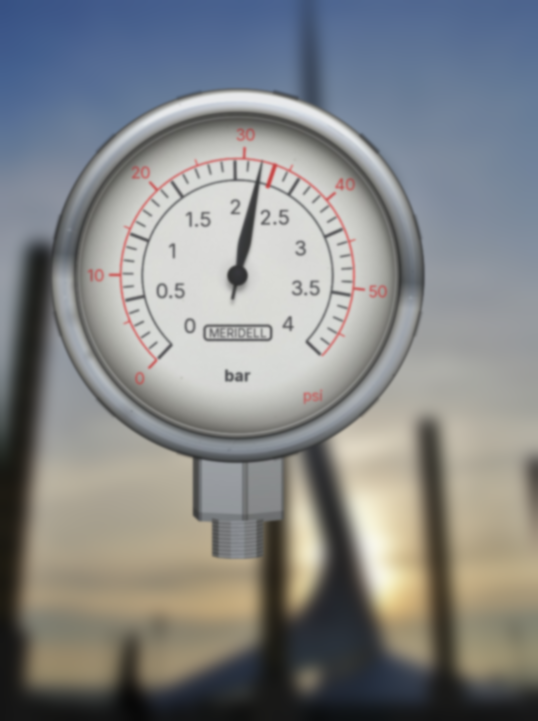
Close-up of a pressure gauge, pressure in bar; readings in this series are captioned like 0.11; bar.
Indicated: 2.2; bar
